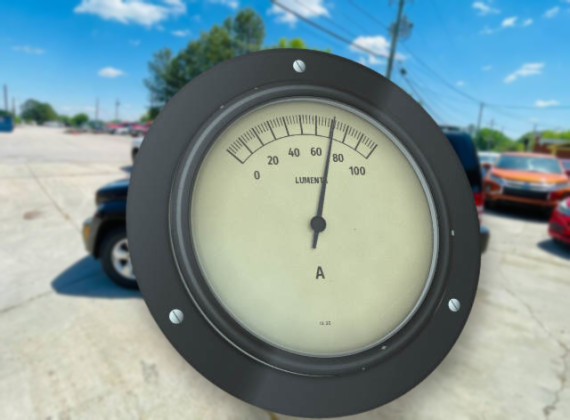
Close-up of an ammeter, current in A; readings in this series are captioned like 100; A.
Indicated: 70; A
